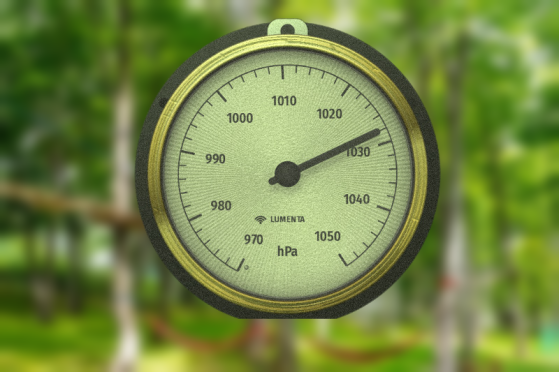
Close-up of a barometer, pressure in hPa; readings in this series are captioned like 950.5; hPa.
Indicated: 1028; hPa
